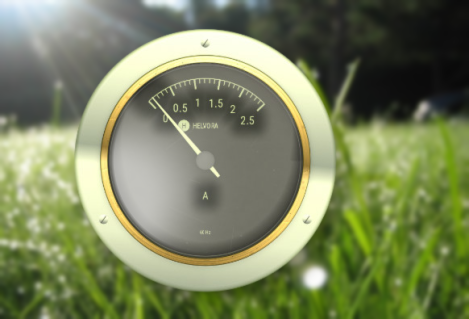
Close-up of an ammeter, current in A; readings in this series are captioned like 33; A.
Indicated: 0.1; A
